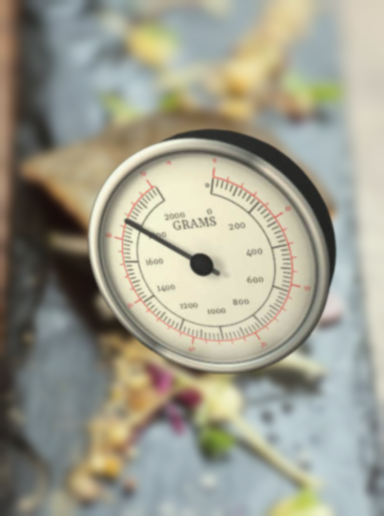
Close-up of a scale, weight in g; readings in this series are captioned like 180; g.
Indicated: 1800; g
